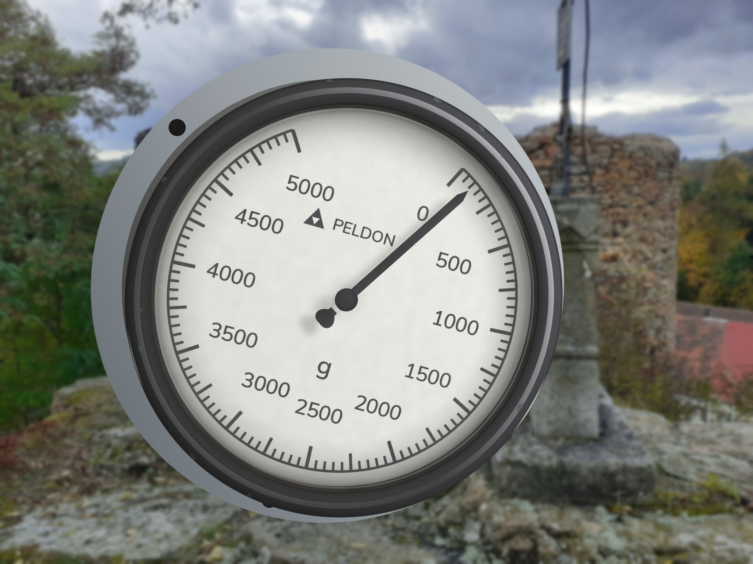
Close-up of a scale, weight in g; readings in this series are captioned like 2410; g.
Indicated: 100; g
